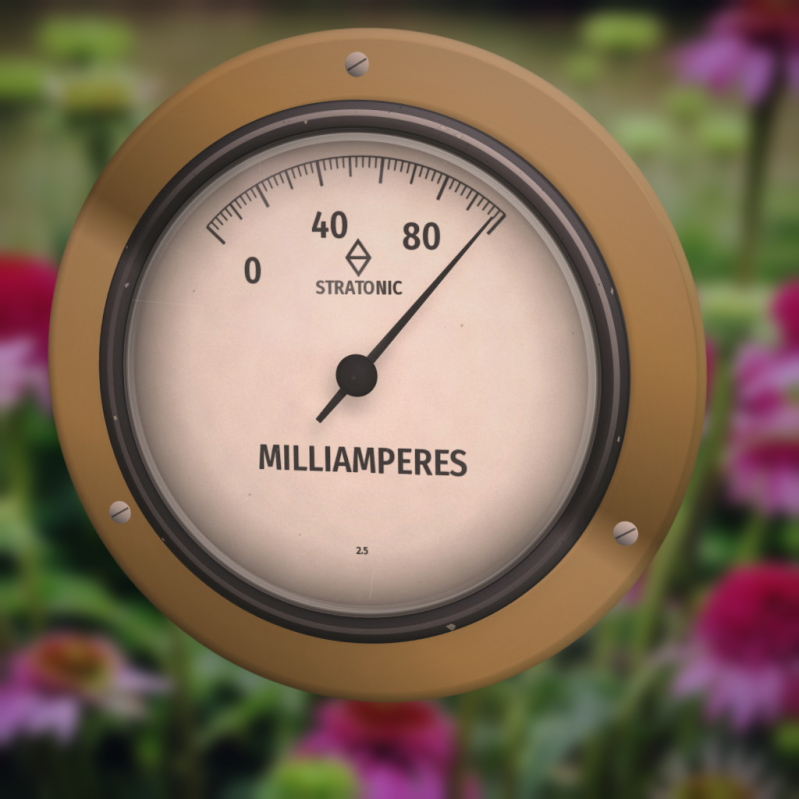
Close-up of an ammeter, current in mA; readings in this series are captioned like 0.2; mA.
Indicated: 98; mA
